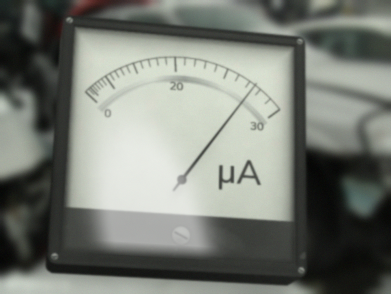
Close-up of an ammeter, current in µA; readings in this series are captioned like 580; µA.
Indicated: 27.5; µA
